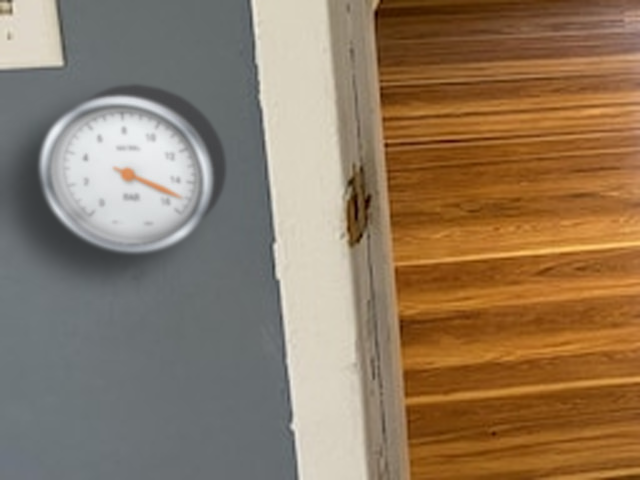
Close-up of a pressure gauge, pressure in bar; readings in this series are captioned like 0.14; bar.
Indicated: 15; bar
